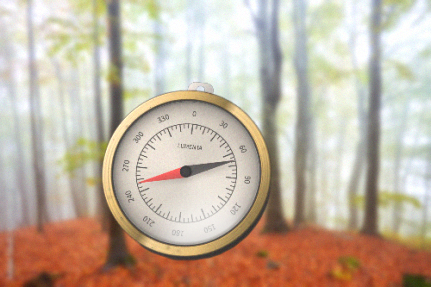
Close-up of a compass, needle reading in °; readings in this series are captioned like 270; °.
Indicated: 250; °
